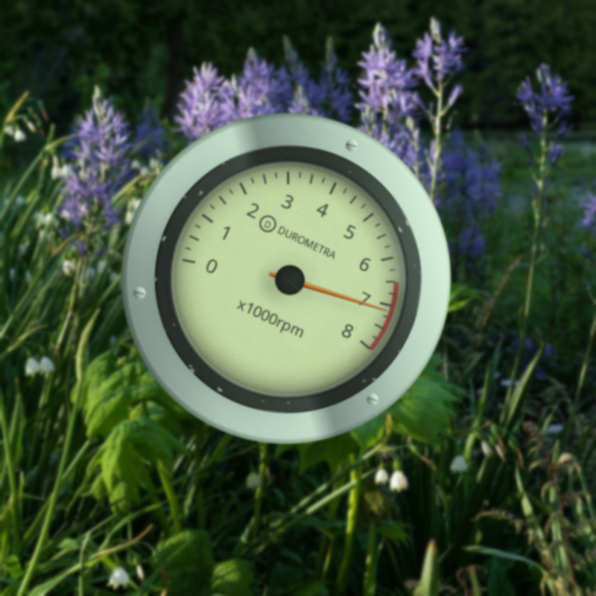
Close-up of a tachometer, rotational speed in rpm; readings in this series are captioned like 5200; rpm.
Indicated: 7125; rpm
